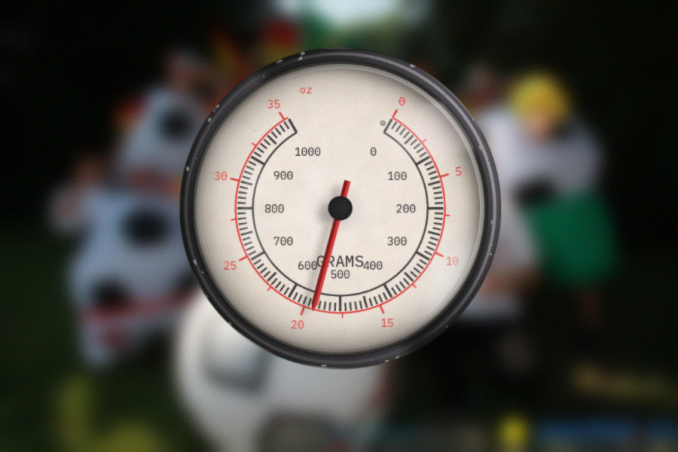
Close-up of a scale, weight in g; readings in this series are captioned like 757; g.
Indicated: 550; g
